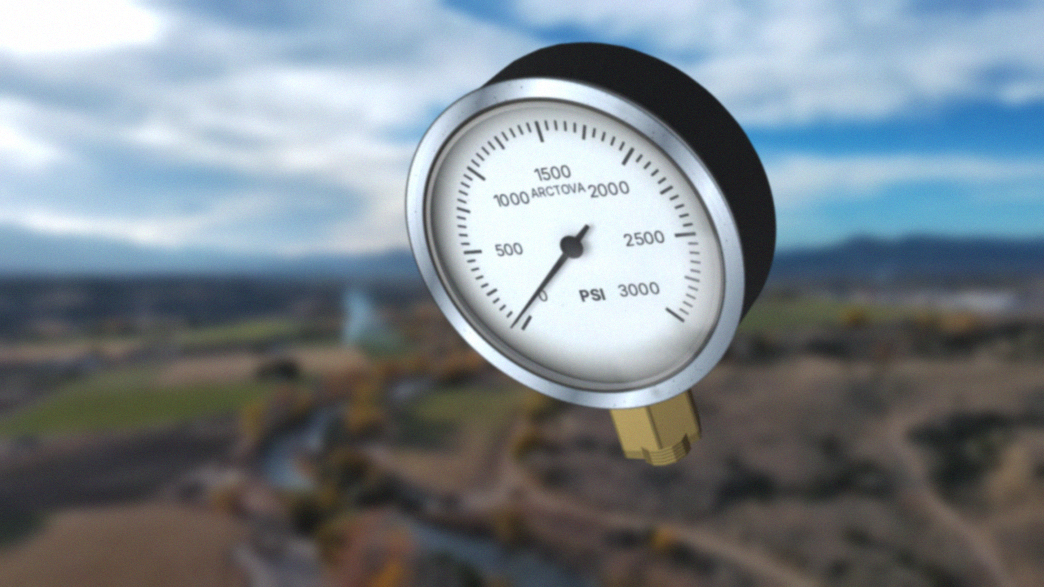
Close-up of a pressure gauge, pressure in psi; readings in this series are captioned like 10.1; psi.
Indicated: 50; psi
